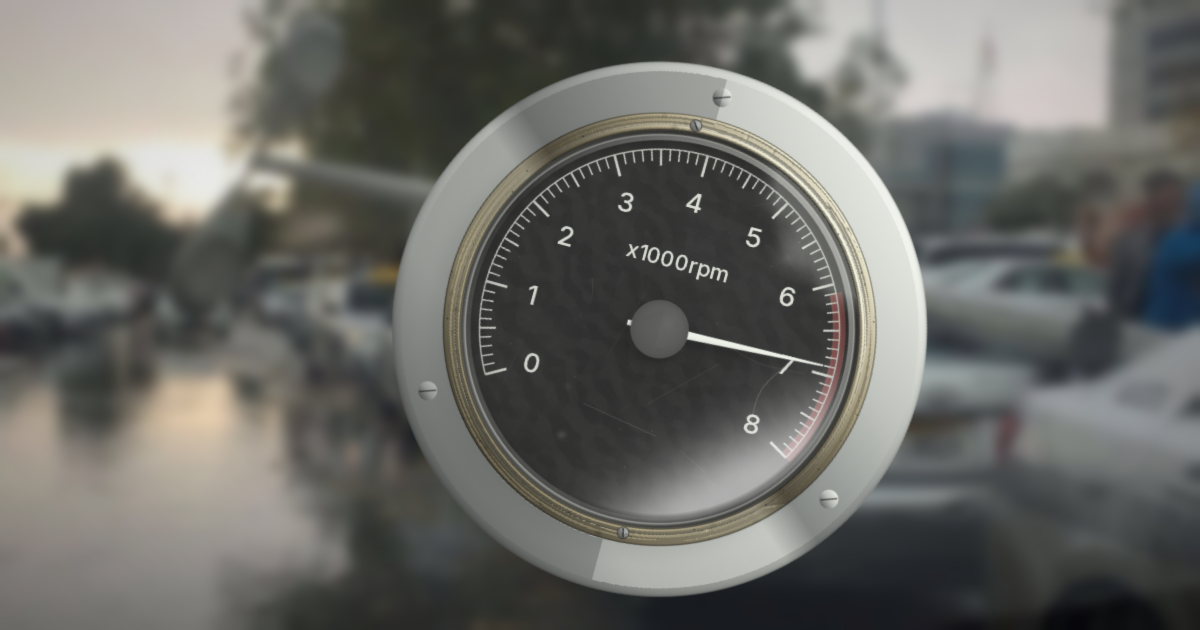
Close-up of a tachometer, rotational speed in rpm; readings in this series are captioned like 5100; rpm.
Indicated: 6900; rpm
